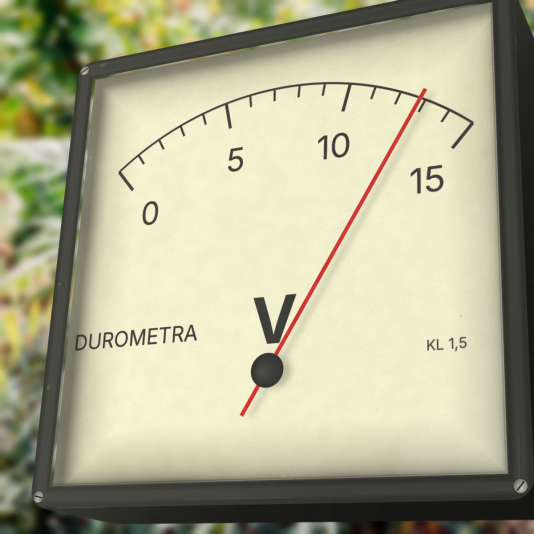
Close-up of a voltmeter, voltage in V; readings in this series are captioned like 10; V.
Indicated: 13; V
